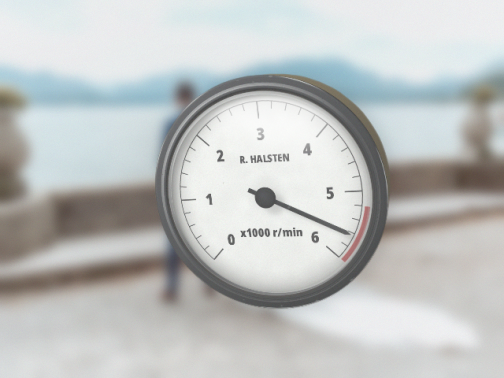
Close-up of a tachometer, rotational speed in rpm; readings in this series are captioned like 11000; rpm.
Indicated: 5600; rpm
